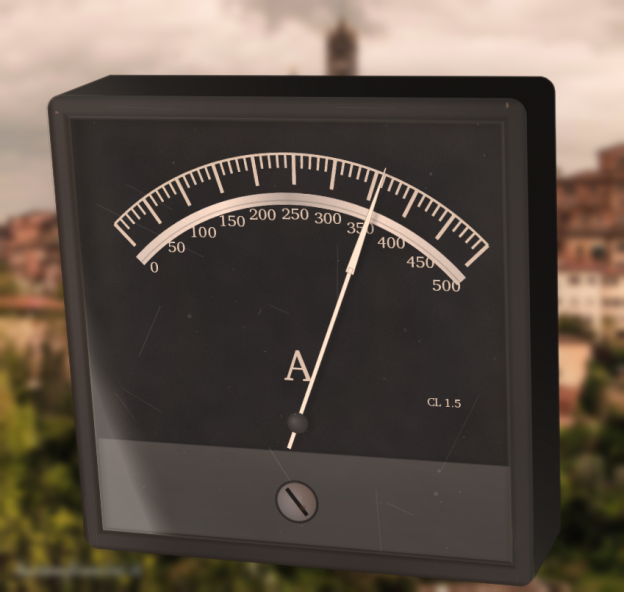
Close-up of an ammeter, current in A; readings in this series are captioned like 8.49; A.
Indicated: 360; A
